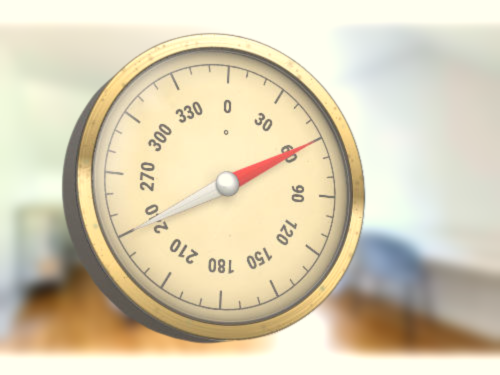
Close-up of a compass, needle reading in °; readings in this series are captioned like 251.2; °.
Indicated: 60; °
